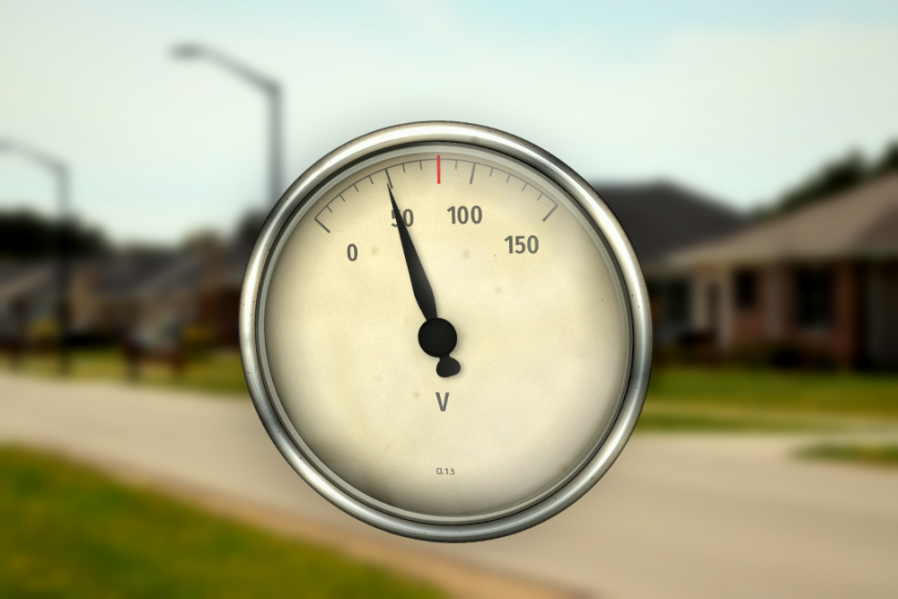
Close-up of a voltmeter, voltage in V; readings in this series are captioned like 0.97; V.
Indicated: 50; V
